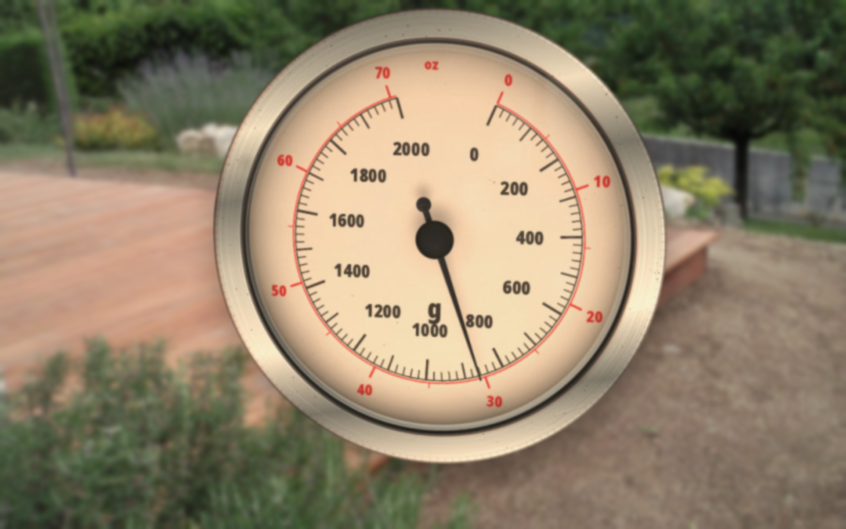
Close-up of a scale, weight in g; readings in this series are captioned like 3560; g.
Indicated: 860; g
